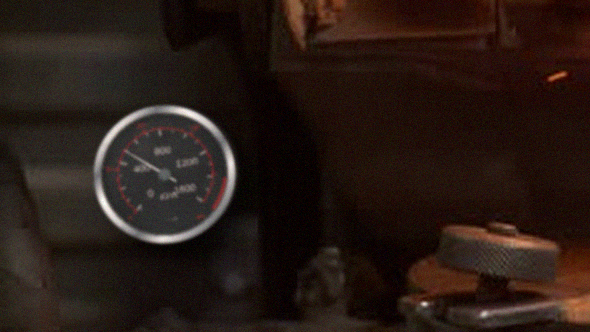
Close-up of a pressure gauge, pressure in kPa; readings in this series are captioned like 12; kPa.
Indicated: 500; kPa
